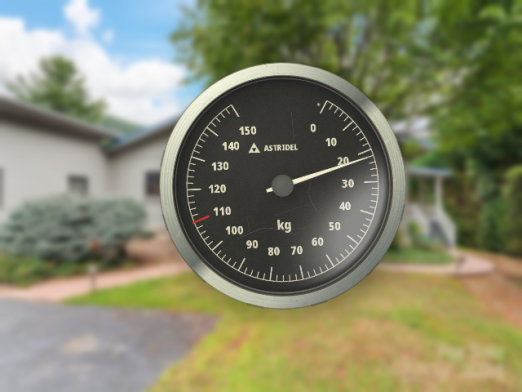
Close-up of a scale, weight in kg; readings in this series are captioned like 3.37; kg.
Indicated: 22; kg
